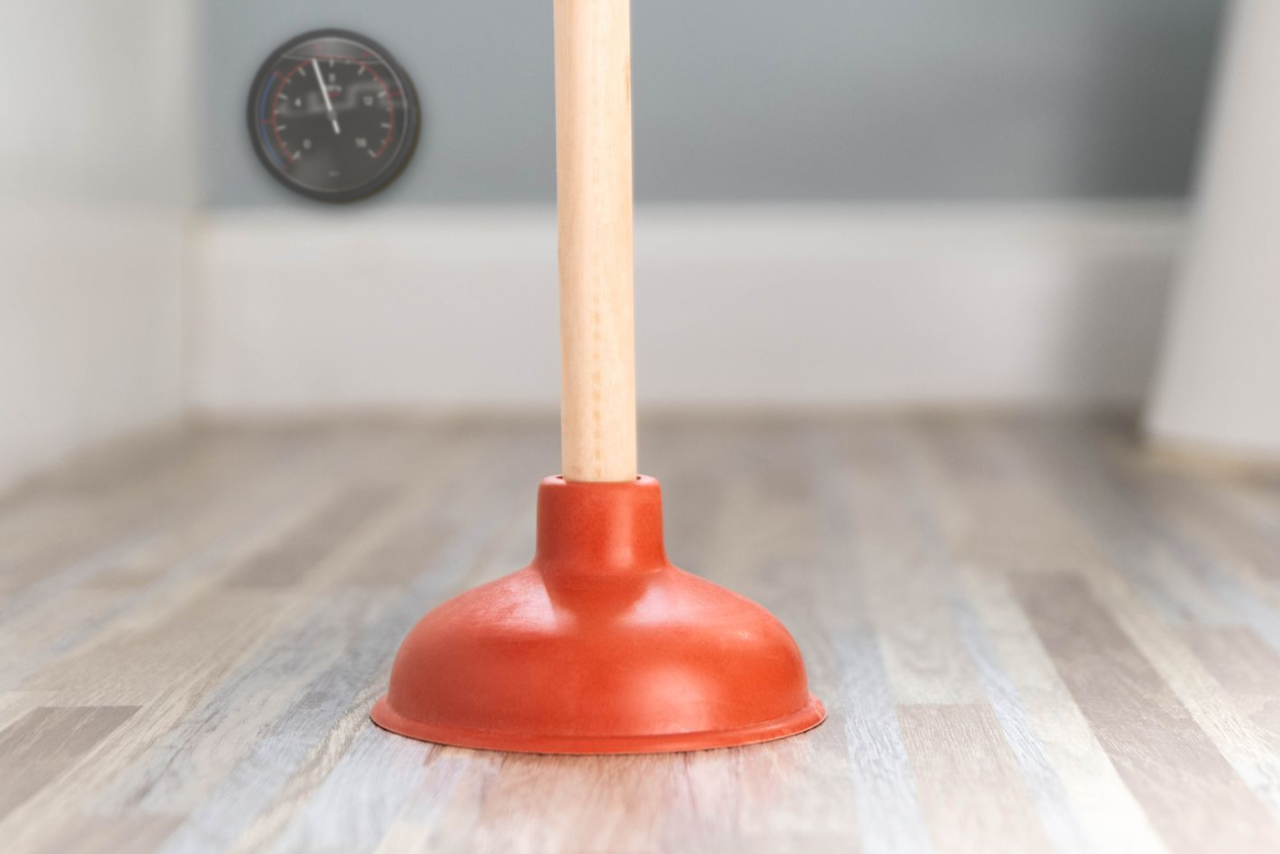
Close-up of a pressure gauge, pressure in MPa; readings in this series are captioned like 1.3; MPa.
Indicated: 7; MPa
